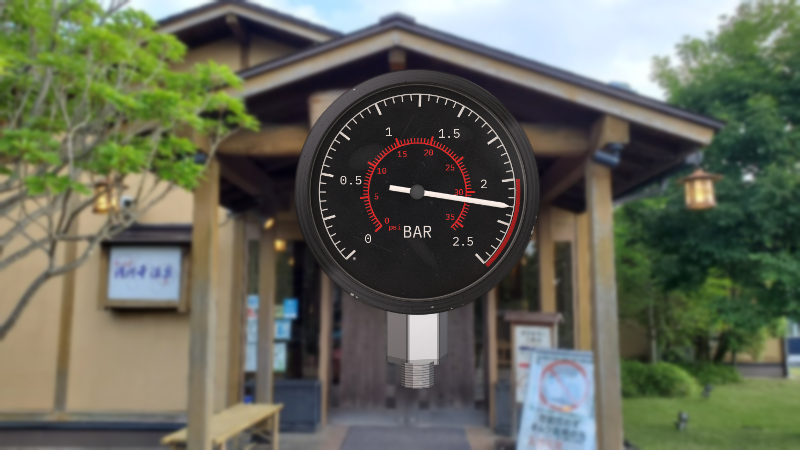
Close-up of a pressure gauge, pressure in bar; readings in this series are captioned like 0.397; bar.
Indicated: 2.15; bar
